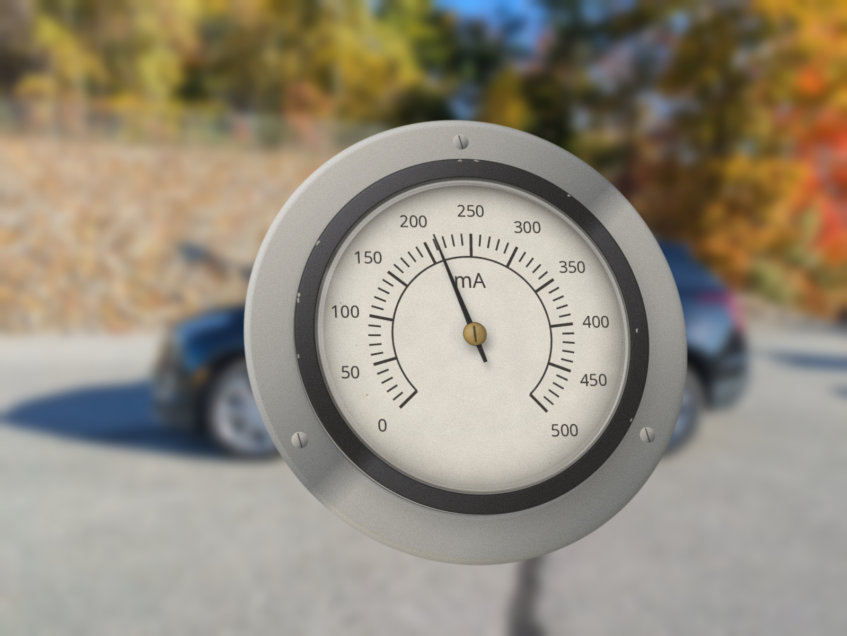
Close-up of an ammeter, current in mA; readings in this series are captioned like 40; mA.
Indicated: 210; mA
